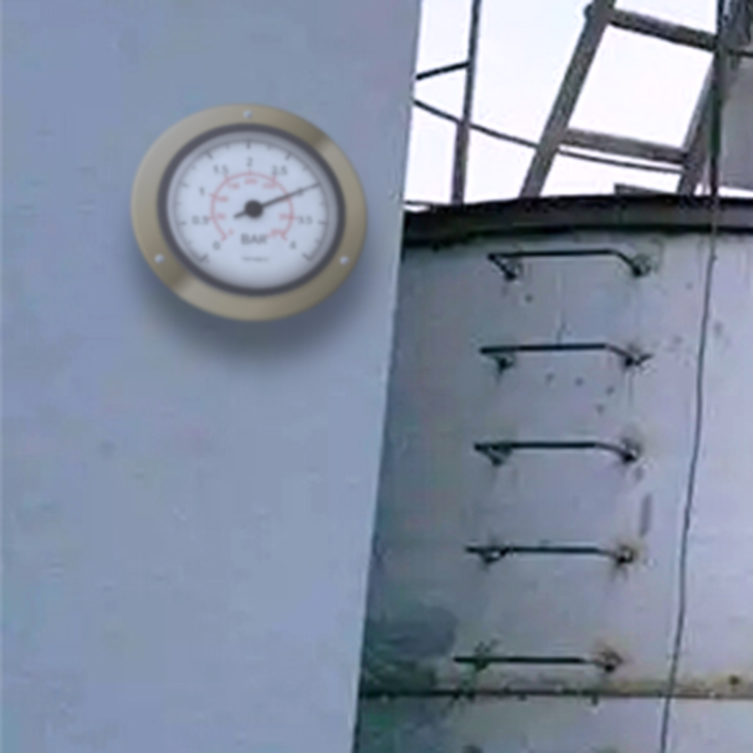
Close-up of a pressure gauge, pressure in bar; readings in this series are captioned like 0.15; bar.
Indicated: 3; bar
